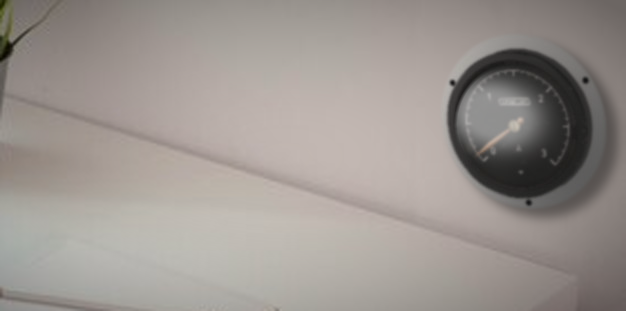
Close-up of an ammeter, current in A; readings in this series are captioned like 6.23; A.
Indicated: 0.1; A
